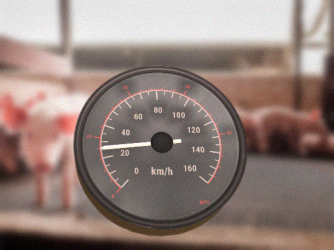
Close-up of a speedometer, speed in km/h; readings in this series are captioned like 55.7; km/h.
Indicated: 25; km/h
